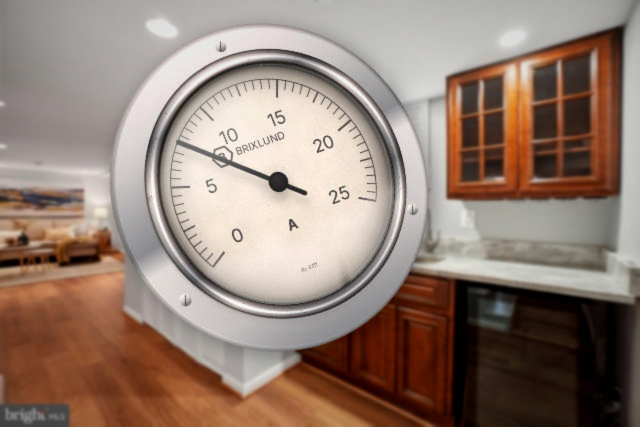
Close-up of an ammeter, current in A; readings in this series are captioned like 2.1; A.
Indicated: 7.5; A
